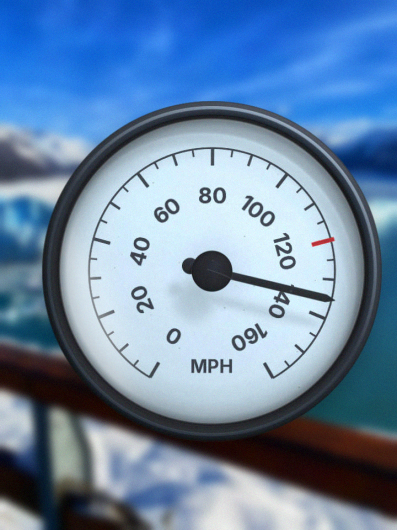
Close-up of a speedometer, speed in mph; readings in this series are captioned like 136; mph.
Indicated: 135; mph
